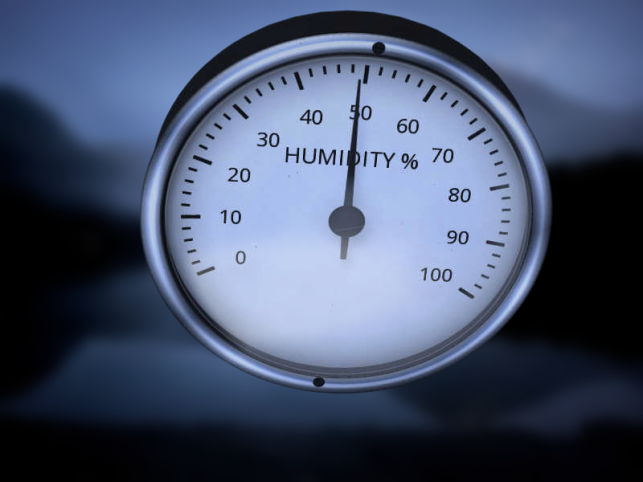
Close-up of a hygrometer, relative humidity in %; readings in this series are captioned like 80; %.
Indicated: 49; %
